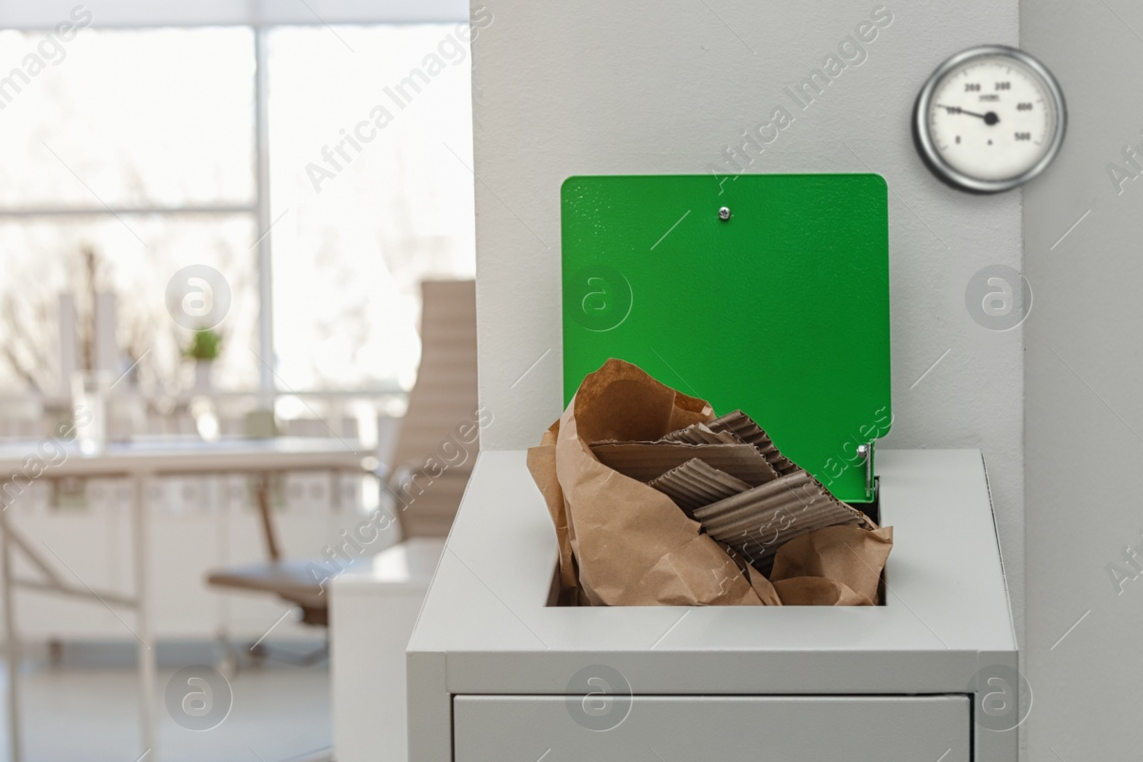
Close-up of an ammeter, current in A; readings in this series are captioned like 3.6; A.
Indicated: 100; A
